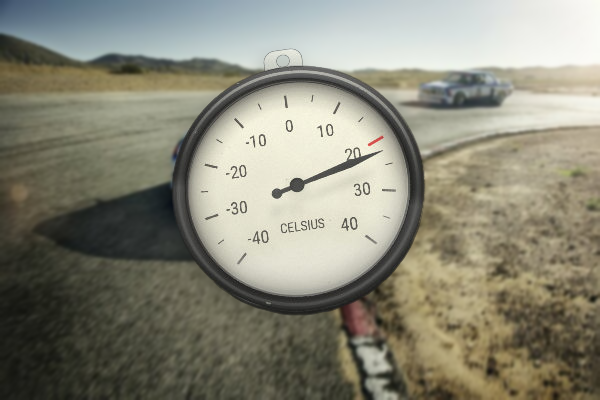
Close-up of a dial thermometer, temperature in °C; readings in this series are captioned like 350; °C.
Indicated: 22.5; °C
